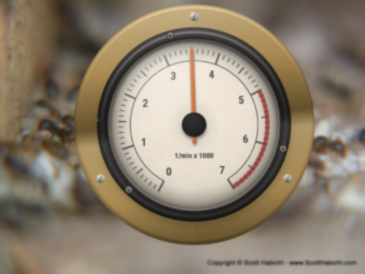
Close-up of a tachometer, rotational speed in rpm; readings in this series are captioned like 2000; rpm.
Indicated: 3500; rpm
